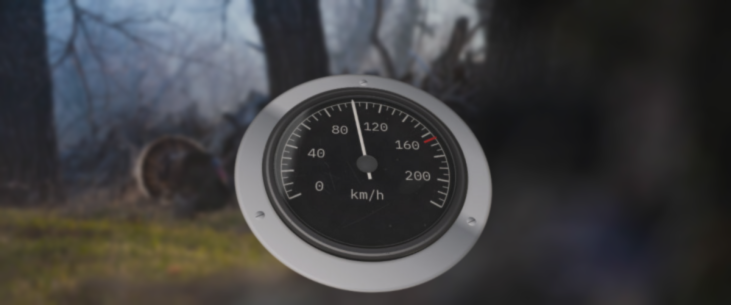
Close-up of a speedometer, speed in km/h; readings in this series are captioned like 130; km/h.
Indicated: 100; km/h
